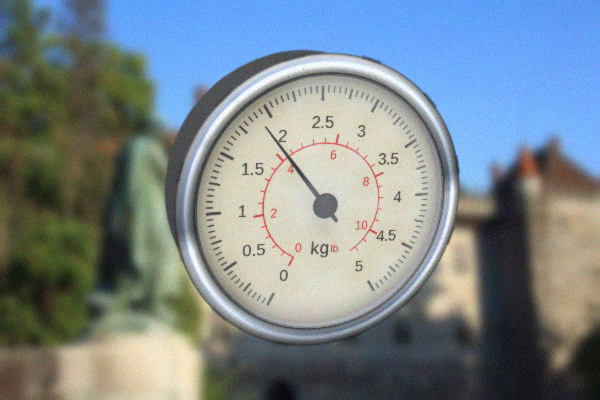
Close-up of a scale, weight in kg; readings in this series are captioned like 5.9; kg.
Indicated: 1.9; kg
